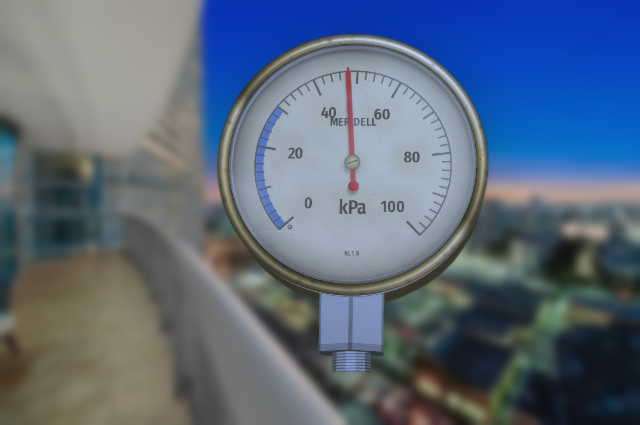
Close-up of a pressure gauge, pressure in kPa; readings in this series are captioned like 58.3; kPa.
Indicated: 48; kPa
